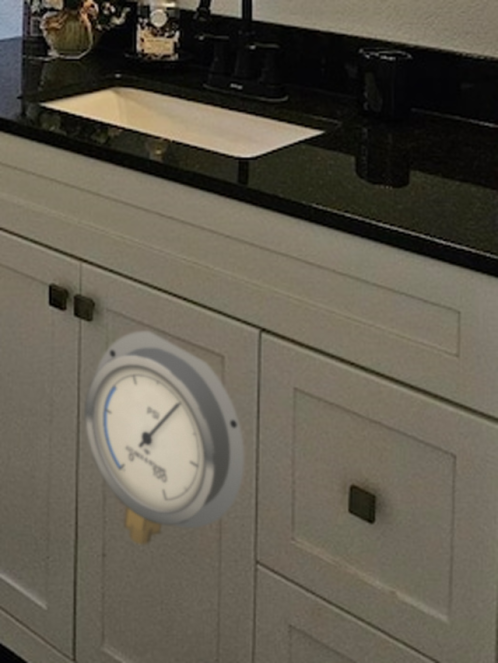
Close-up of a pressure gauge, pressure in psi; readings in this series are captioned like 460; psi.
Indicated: 60; psi
